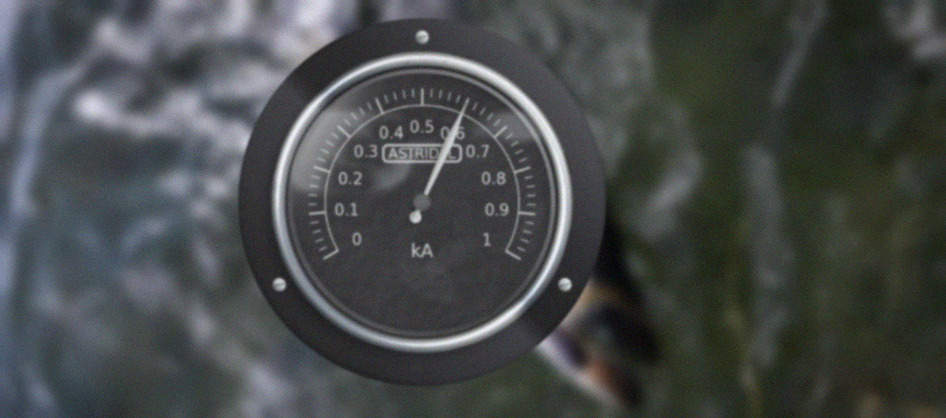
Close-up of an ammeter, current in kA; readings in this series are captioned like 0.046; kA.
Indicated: 0.6; kA
